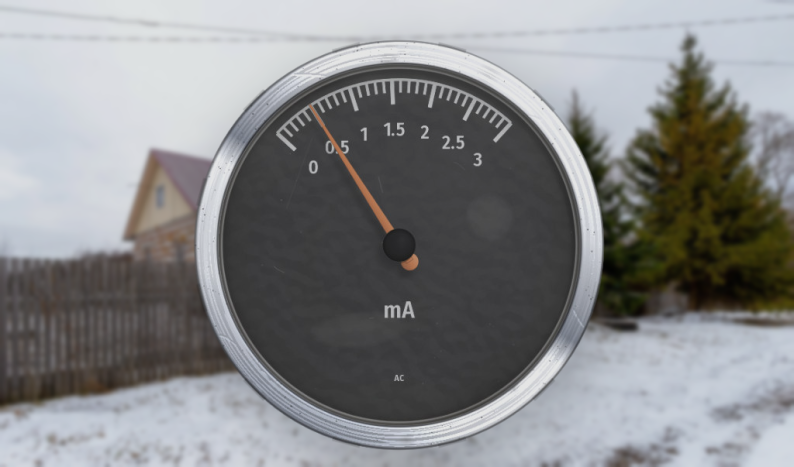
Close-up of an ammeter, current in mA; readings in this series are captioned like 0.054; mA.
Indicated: 0.5; mA
